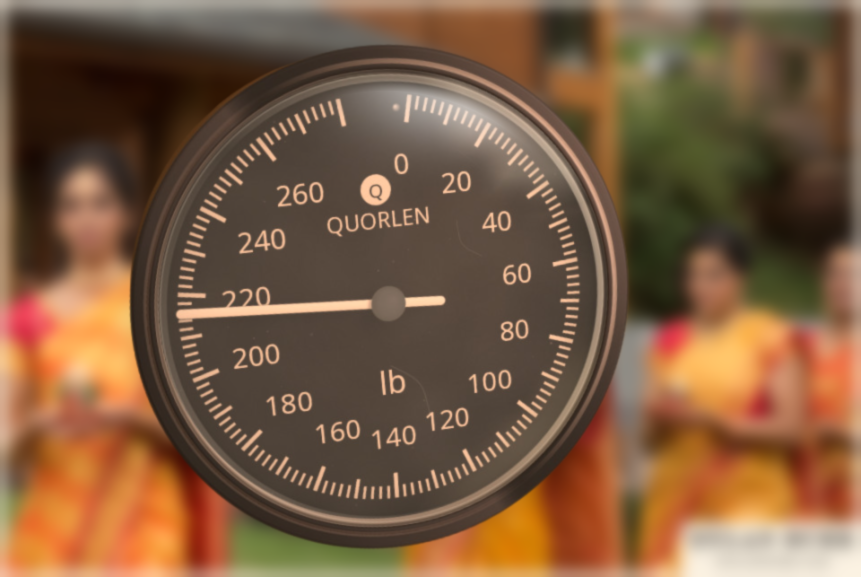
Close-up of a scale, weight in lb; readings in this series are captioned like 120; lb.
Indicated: 216; lb
